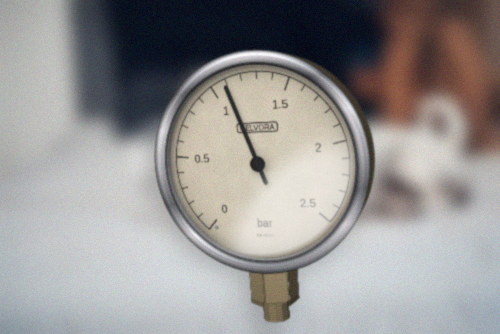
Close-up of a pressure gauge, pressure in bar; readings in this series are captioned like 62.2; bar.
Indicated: 1.1; bar
